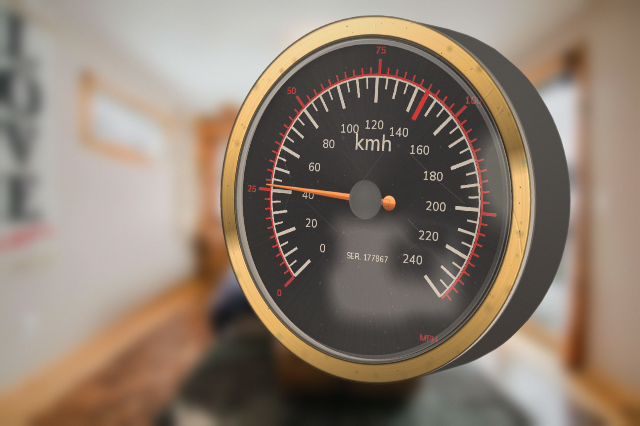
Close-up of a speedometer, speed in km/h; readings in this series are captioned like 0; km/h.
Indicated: 42.5; km/h
